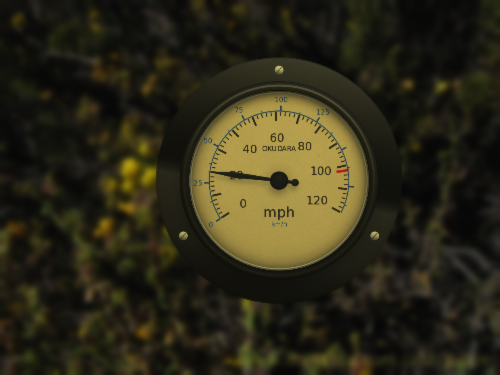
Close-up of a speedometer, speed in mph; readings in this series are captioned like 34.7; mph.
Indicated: 20; mph
